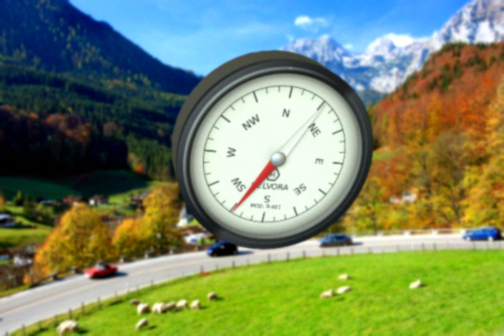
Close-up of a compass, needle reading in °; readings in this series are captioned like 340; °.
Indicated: 210; °
